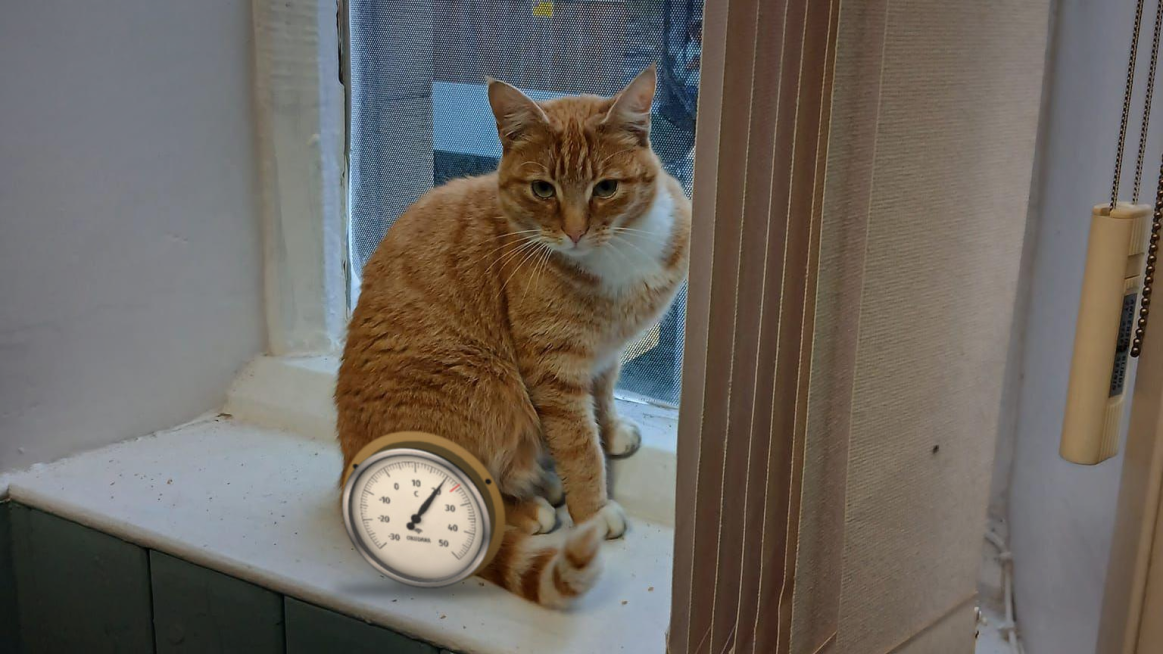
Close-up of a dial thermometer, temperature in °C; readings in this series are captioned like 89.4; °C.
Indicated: 20; °C
